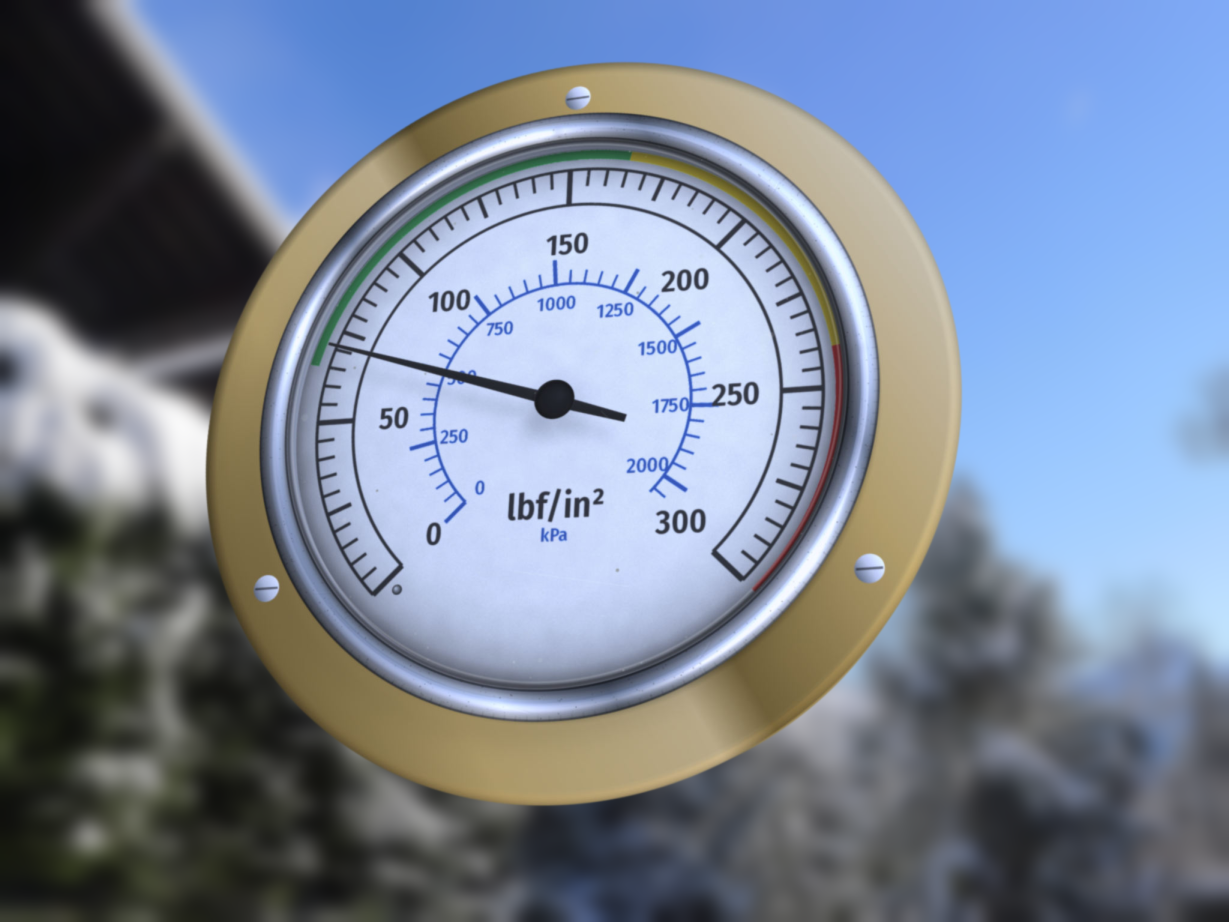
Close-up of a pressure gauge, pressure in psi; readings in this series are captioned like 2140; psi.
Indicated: 70; psi
